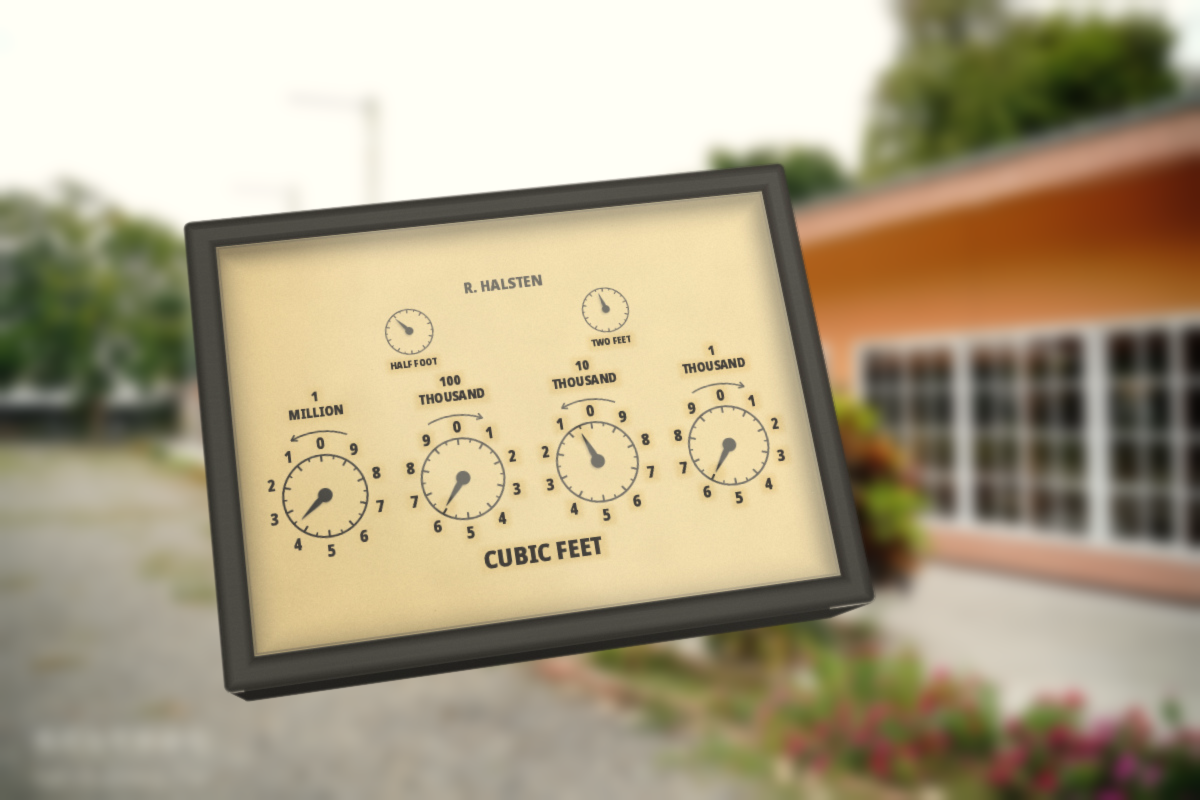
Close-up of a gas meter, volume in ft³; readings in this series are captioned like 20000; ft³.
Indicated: 360600; ft³
